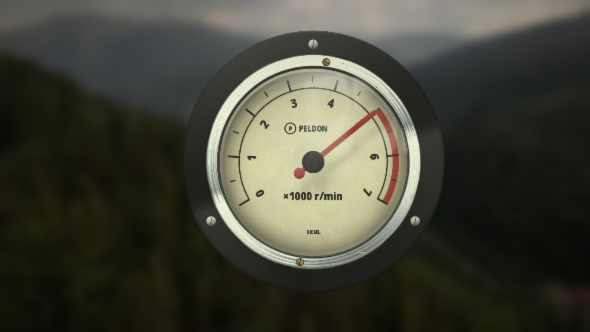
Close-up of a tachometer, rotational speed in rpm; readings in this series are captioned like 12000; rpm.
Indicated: 5000; rpm
